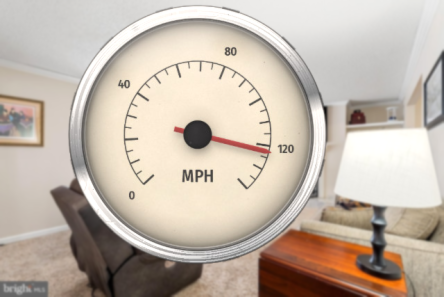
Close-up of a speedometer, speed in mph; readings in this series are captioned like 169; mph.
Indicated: 122.5; mph
